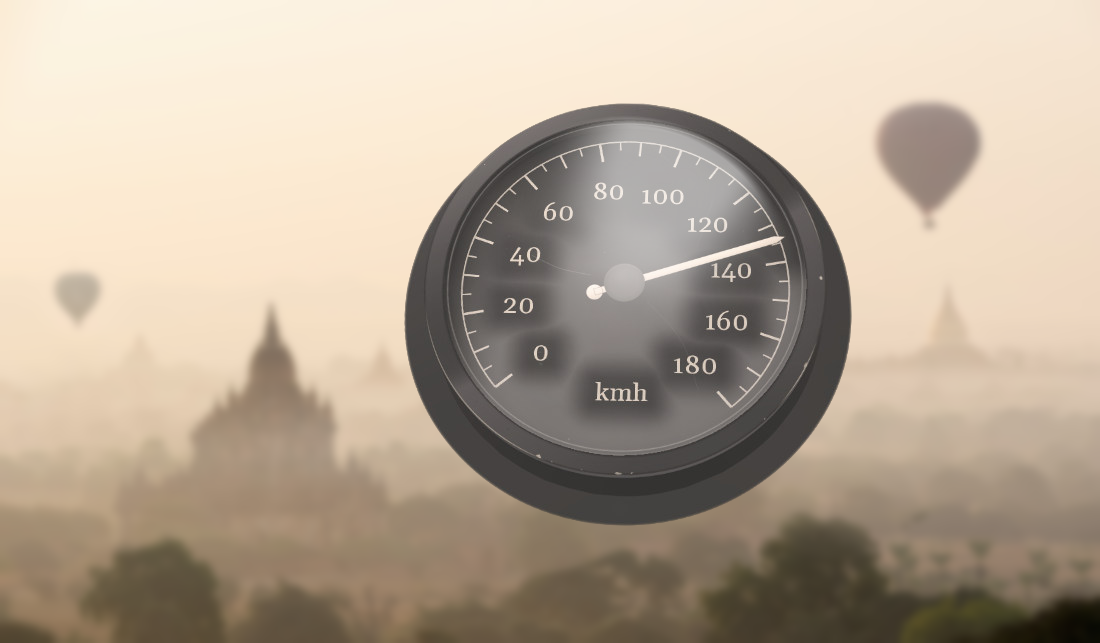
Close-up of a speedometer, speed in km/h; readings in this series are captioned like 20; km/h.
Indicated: 135; km/h
